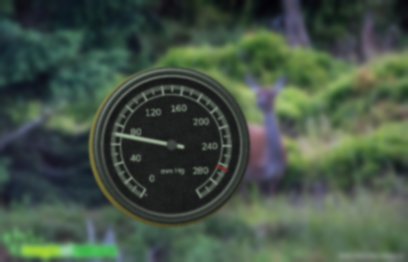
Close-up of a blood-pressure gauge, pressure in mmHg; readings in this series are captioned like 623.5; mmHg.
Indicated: 70; mmHg
